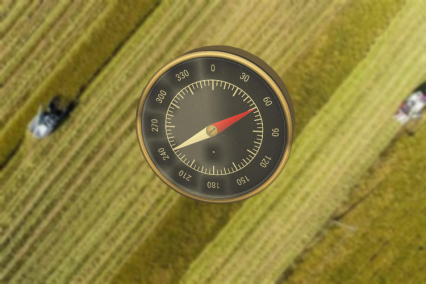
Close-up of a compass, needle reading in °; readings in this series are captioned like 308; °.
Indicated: 60; °
